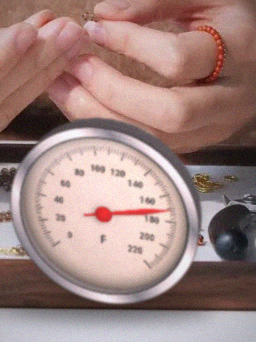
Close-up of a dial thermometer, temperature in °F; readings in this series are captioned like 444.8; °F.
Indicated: 170; °F
